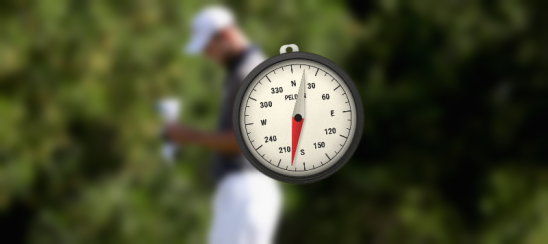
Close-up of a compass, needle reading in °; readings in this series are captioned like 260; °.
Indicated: 195; °
